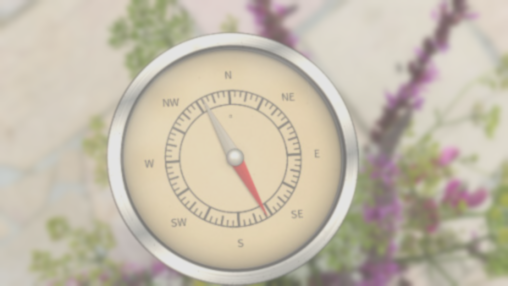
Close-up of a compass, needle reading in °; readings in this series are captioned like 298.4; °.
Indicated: 155; °
